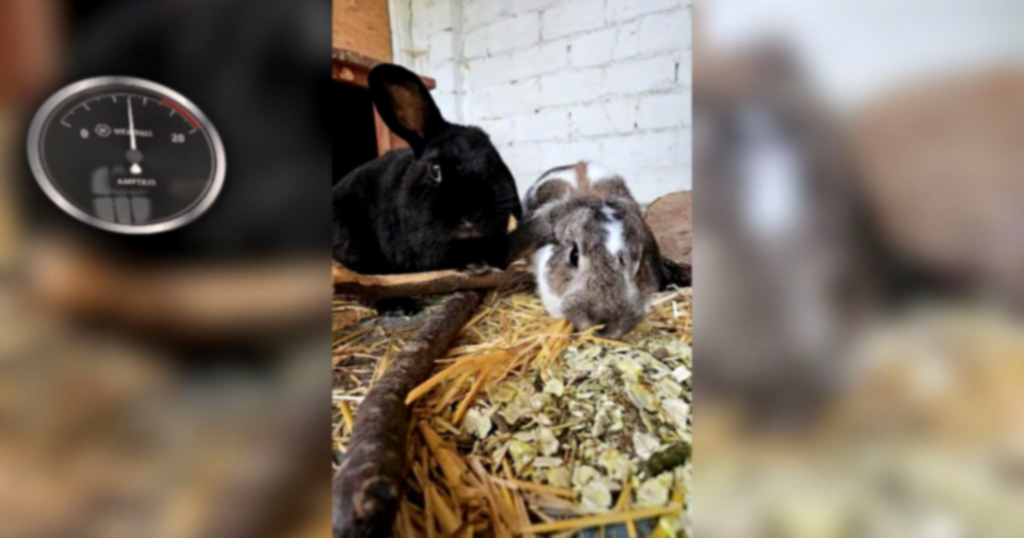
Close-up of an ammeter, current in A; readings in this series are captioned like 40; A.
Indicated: 10; A
